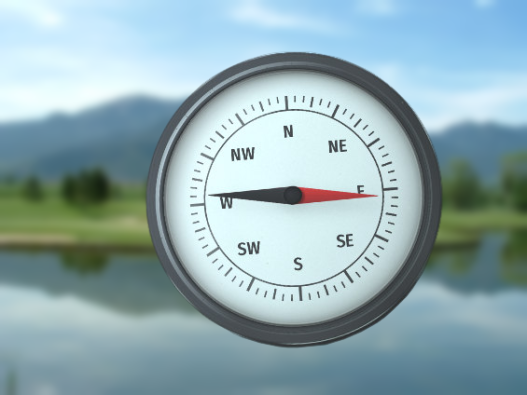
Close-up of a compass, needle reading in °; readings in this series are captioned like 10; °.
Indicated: 95; °
